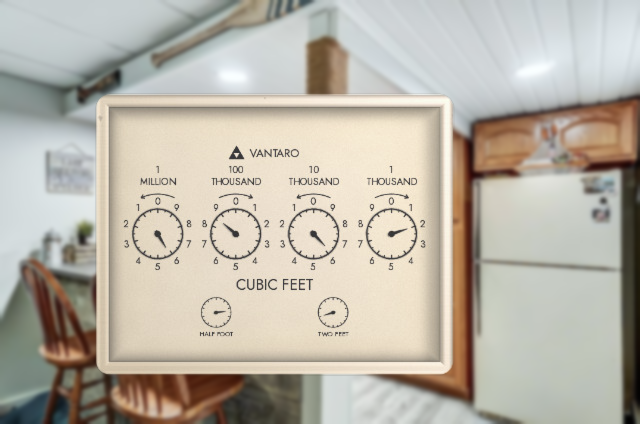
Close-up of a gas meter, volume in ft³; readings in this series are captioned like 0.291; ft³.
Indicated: 586200; ft³
